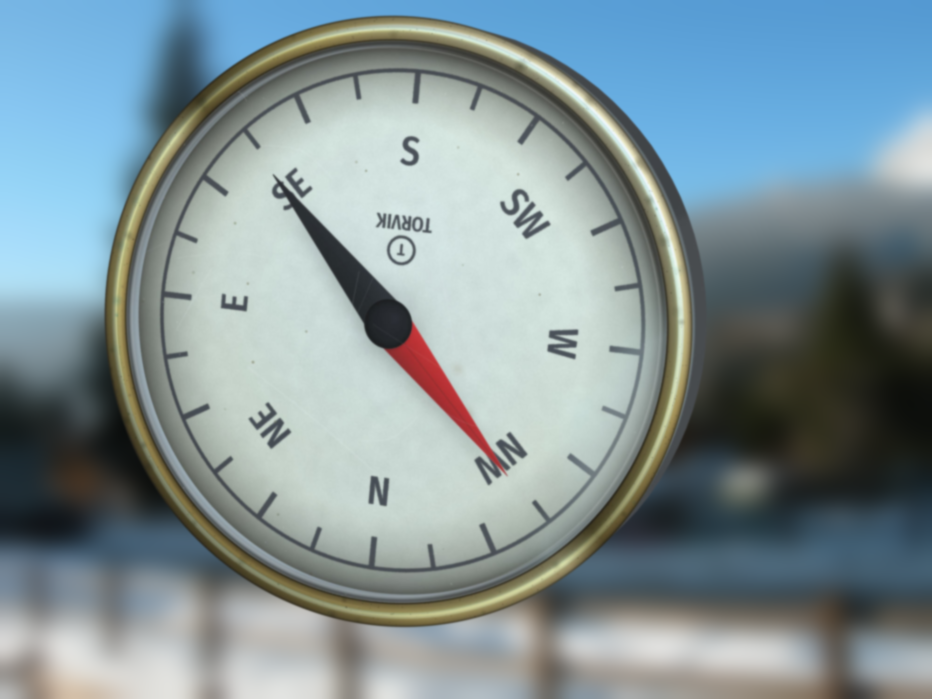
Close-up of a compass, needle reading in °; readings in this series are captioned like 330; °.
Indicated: 315; °
